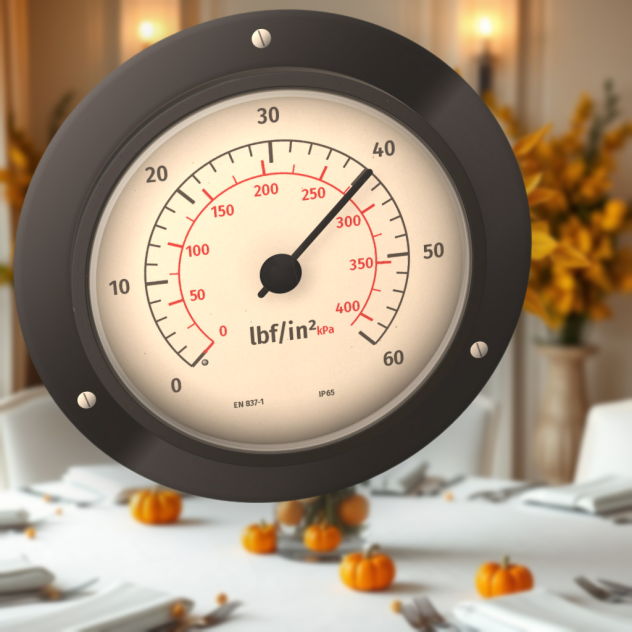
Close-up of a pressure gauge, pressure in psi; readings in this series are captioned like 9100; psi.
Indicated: 40; psi
